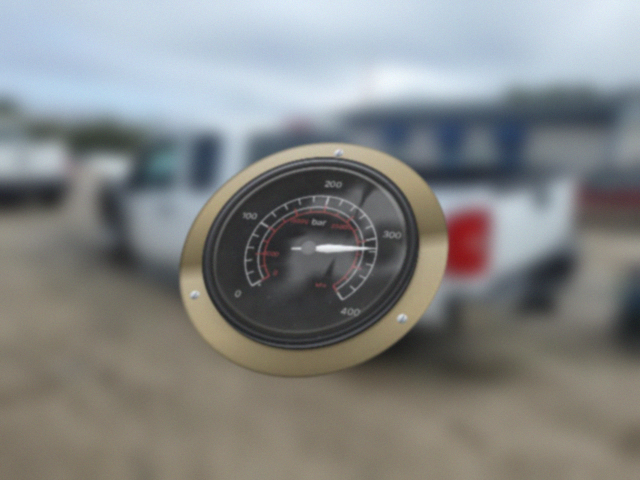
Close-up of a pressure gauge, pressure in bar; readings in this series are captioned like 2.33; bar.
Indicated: 320; bar
